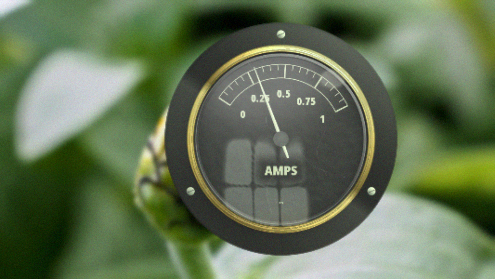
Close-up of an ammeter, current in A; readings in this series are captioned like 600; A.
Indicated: 0.3; A
